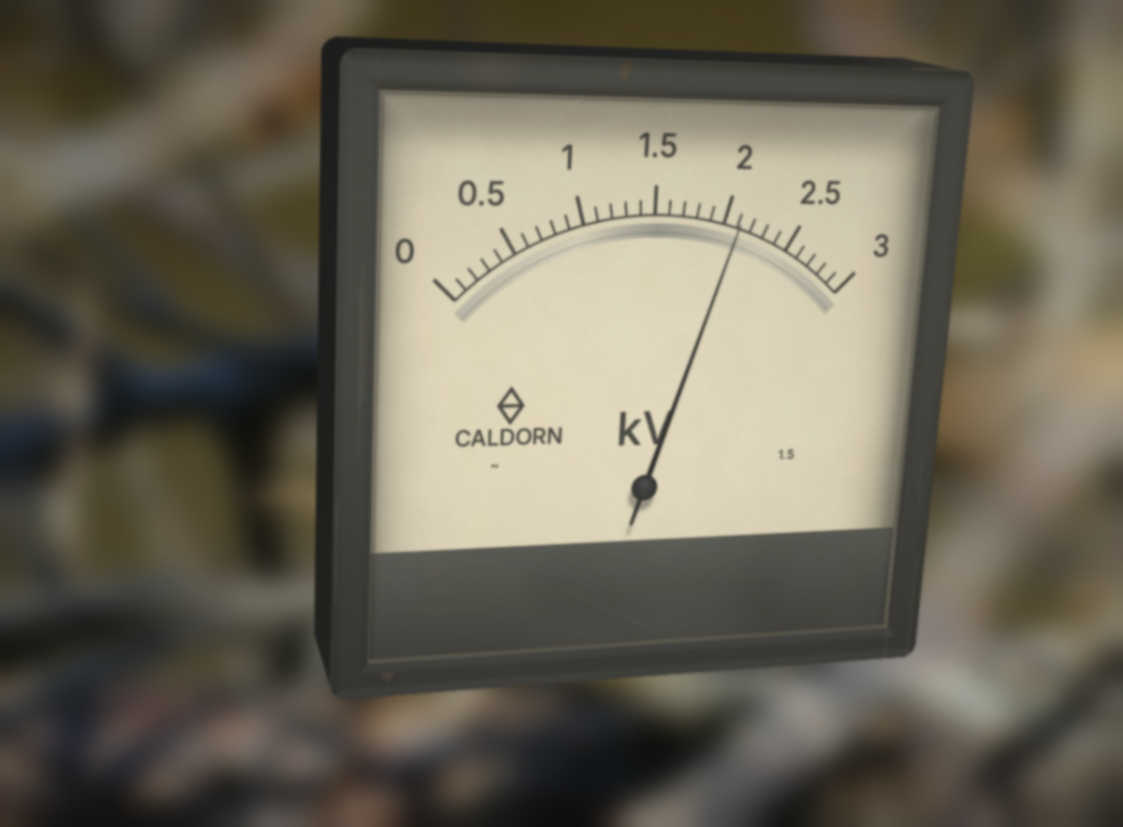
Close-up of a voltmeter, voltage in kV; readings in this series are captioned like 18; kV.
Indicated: 2.1; kV
